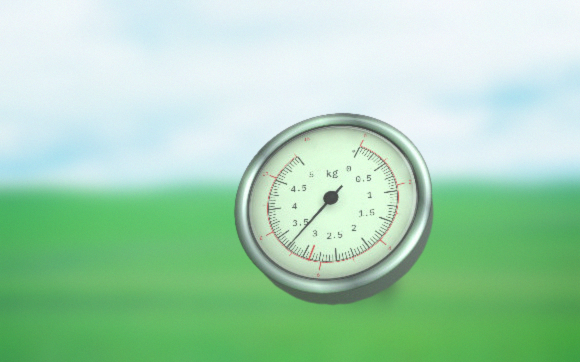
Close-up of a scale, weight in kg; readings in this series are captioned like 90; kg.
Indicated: 3.25; kg
